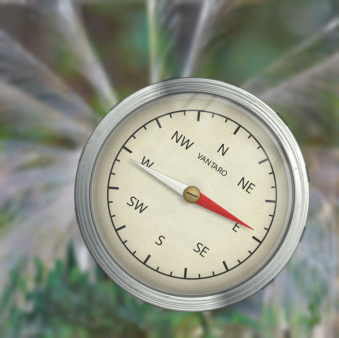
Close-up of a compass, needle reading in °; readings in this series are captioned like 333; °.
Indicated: 85; °
